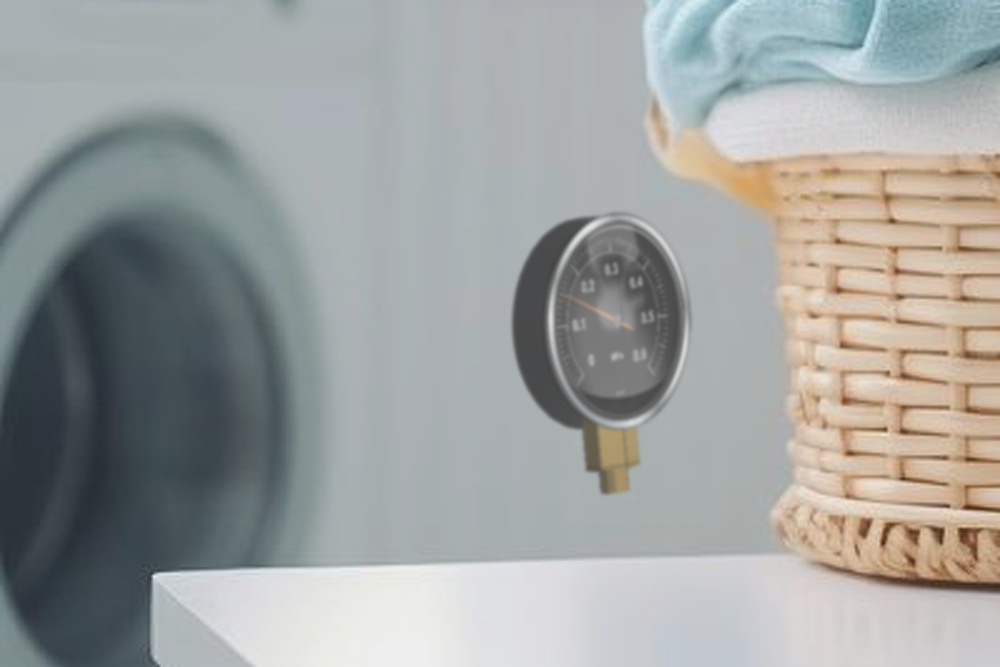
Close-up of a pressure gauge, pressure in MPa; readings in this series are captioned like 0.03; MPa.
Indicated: 0.15; MPa
